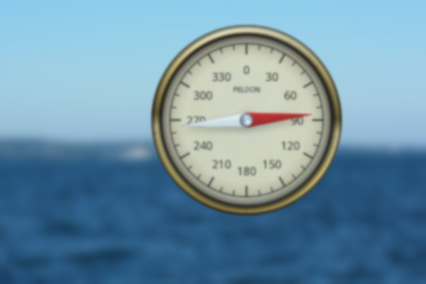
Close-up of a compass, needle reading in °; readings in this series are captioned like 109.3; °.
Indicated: 85; °
